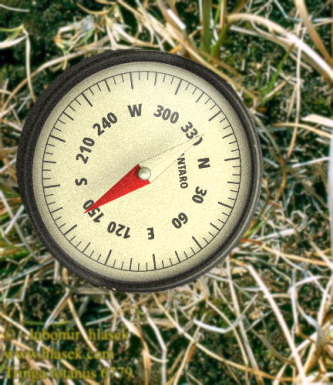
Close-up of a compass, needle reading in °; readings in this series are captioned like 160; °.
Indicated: 155; °
